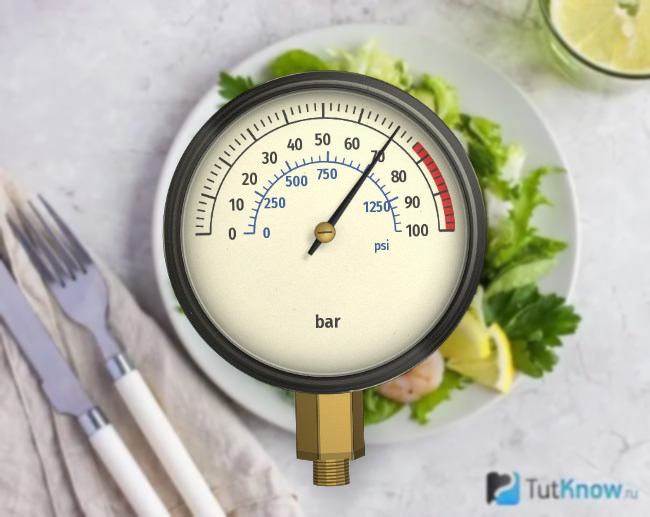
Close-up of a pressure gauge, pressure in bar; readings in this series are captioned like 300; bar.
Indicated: 70; bar
